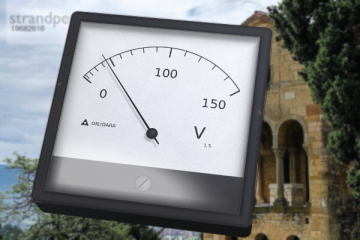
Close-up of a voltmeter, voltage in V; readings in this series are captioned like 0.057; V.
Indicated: 45; V
